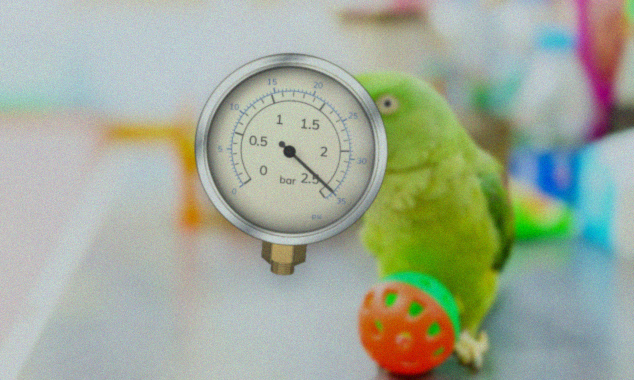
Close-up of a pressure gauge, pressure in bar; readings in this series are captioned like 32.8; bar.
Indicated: 2.4; bar
